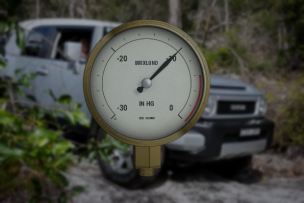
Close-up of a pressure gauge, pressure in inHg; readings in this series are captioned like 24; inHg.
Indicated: -10; inHg
